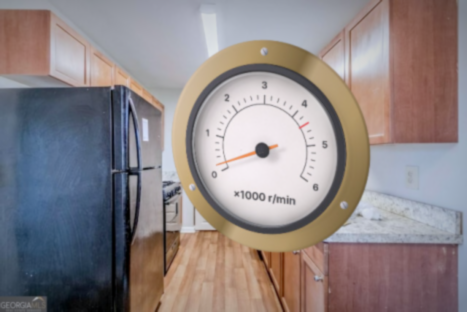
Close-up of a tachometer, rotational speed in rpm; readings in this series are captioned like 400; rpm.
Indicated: 200; rpm
